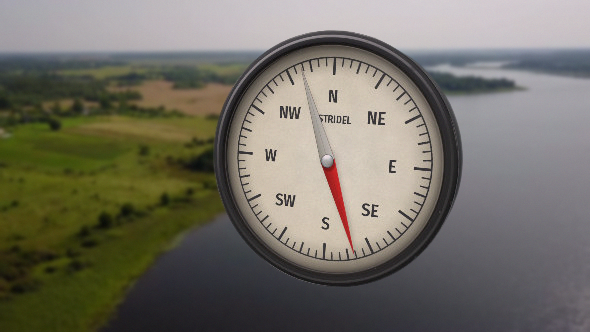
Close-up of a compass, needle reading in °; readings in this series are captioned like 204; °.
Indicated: 160; °
